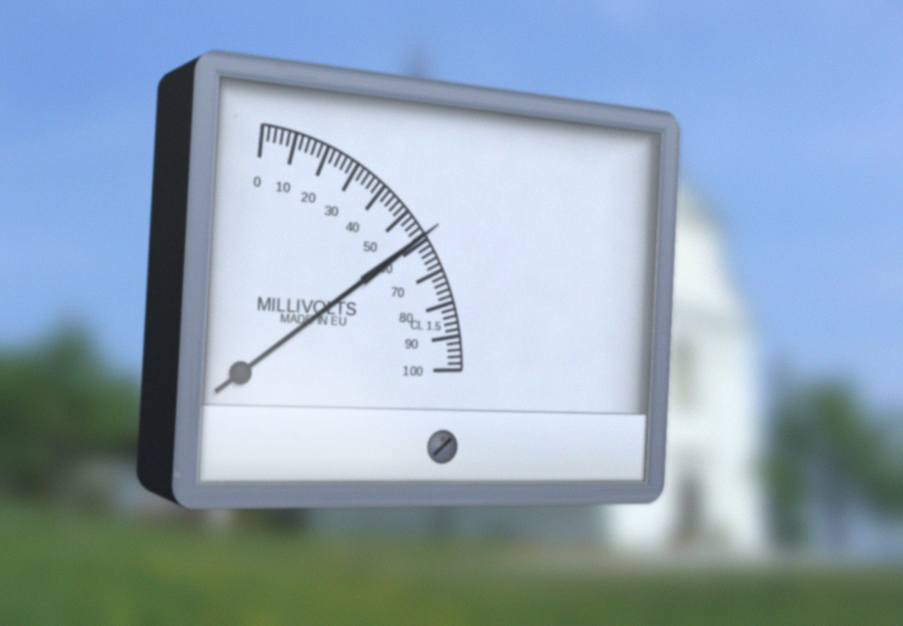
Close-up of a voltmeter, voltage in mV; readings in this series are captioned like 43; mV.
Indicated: 58; mV
